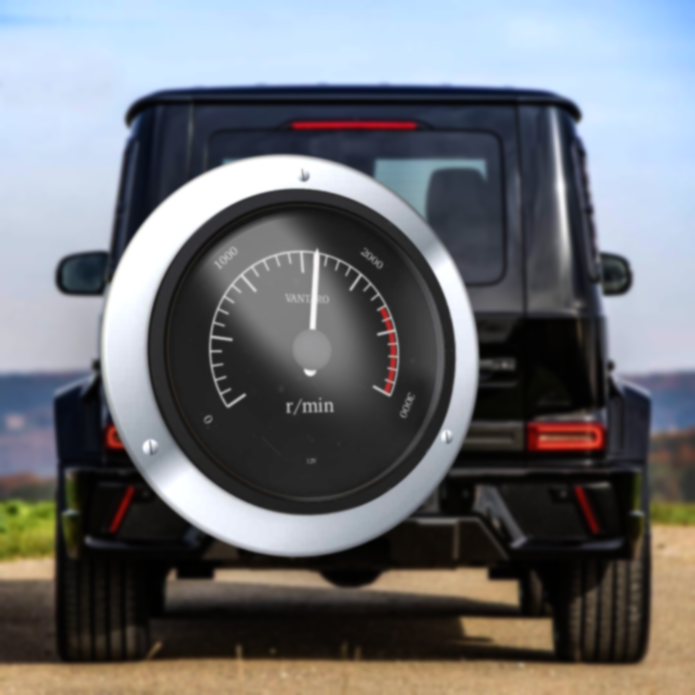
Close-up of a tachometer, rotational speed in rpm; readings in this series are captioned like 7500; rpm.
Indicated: 1600; rpm
